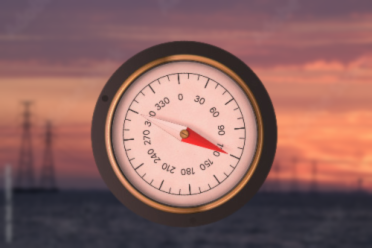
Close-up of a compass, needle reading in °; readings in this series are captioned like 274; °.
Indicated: 120; °
